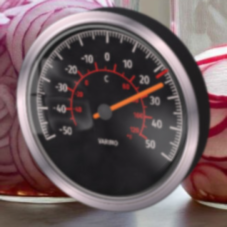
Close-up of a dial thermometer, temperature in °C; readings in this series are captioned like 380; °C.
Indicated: 25; °C
